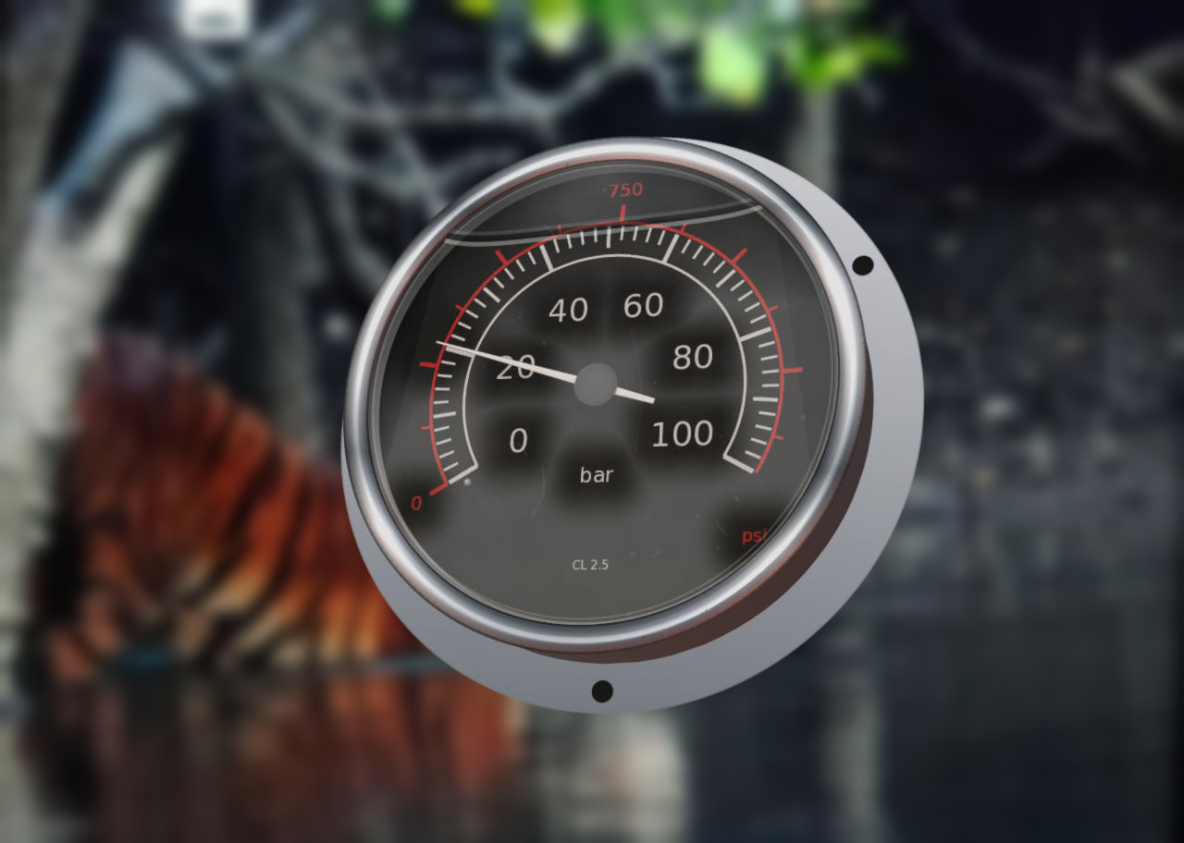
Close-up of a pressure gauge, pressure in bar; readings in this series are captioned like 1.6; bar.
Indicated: 20; bar
